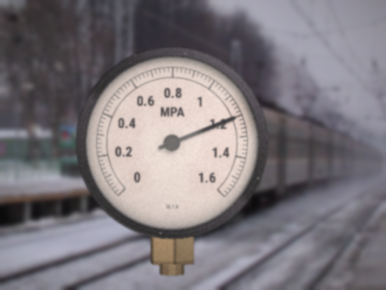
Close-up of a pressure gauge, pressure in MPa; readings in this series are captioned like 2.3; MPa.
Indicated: 1.2; MPa
